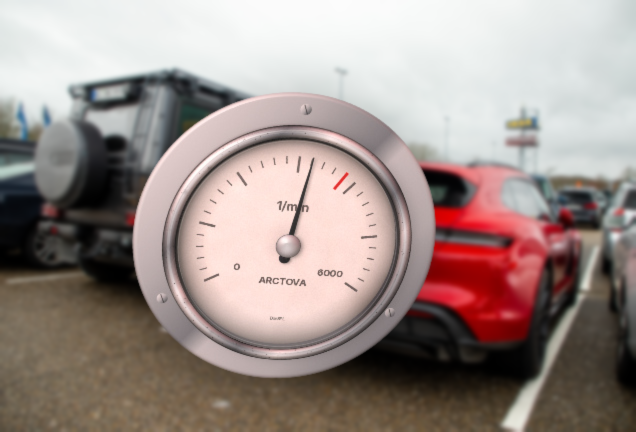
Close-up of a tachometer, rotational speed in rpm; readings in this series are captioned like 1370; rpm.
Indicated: 3200; rpm
